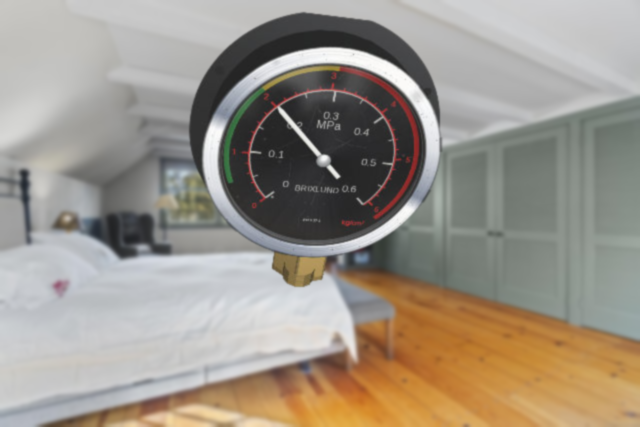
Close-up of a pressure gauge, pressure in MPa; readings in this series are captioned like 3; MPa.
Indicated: 0.2; MPa
